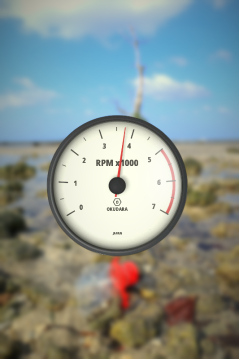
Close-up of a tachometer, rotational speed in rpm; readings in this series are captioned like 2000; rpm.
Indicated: 3750; rpm
